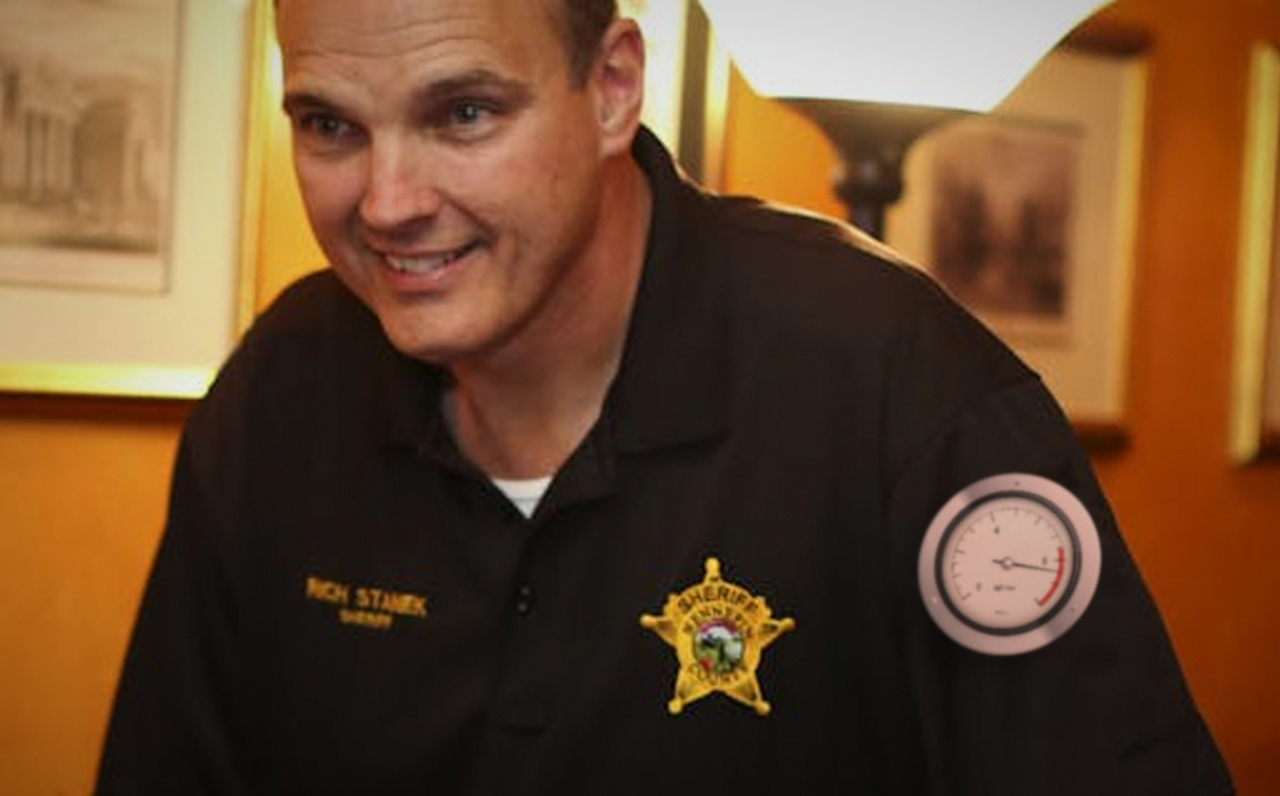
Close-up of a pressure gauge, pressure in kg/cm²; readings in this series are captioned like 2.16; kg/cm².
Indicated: 8.5; kg/cm²
